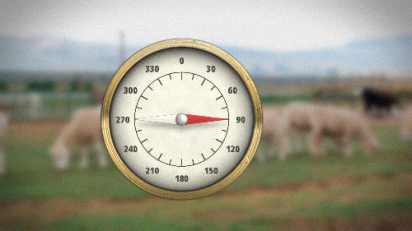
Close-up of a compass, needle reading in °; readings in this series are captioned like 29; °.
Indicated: 90; °
